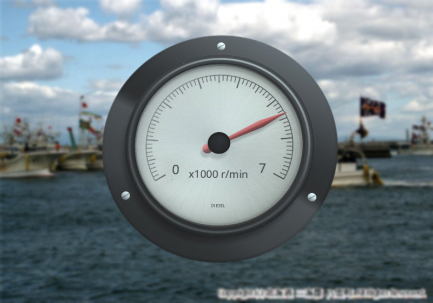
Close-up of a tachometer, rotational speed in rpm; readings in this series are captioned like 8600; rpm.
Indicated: 5400; rpm
